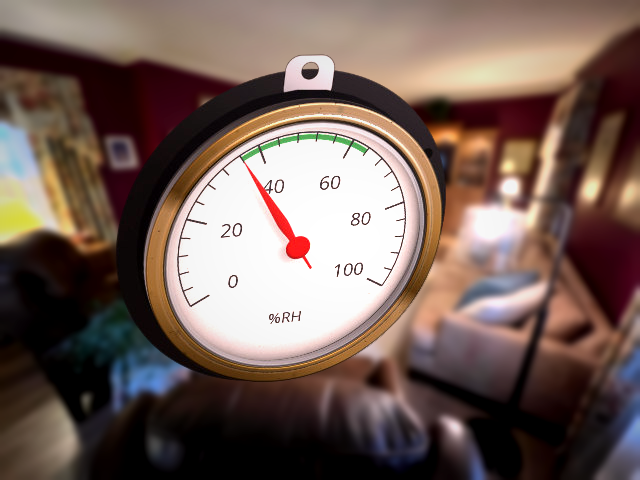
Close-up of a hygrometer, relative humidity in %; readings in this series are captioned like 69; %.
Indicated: 36; %
